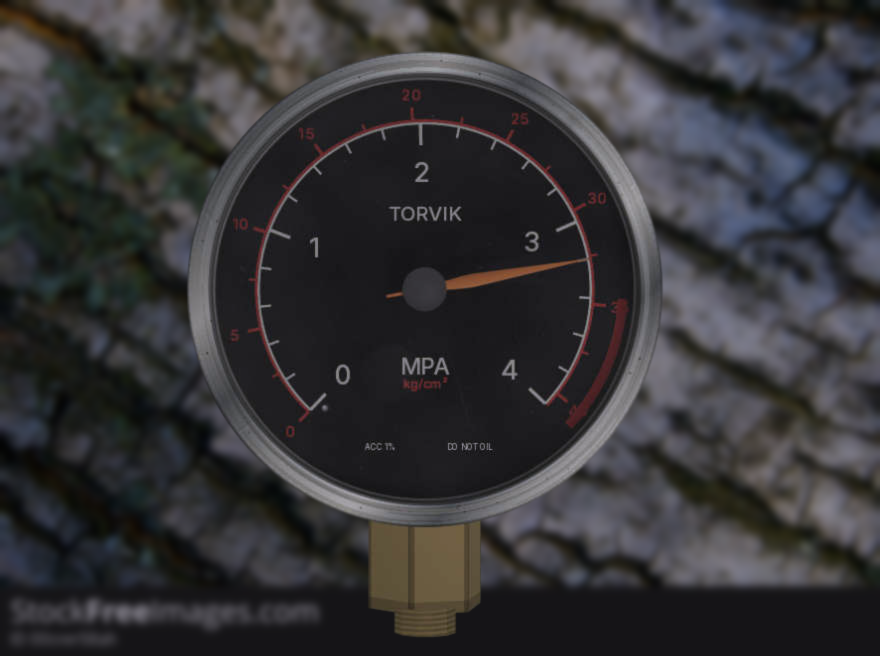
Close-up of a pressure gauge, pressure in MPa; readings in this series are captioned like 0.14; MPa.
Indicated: 3.2; MPa
